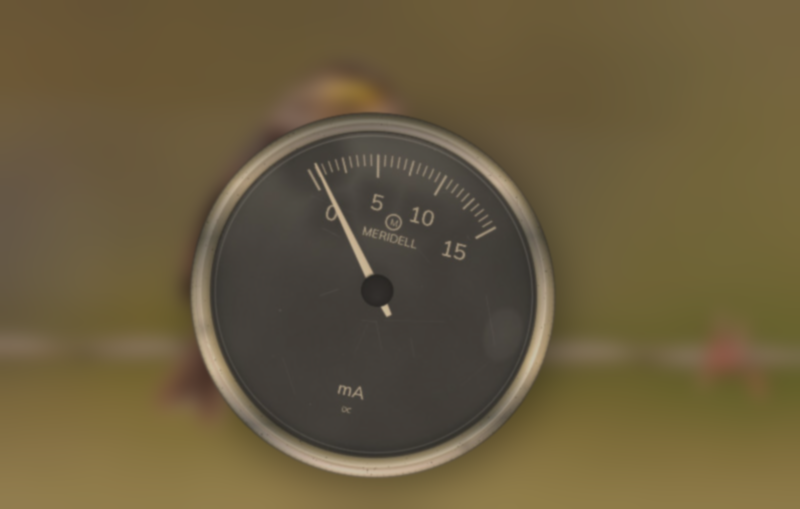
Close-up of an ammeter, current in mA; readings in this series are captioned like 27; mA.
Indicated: 0.5; mA
